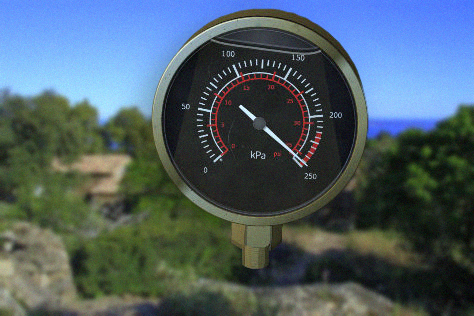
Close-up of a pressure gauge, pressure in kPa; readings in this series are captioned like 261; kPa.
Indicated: 245; kPa
